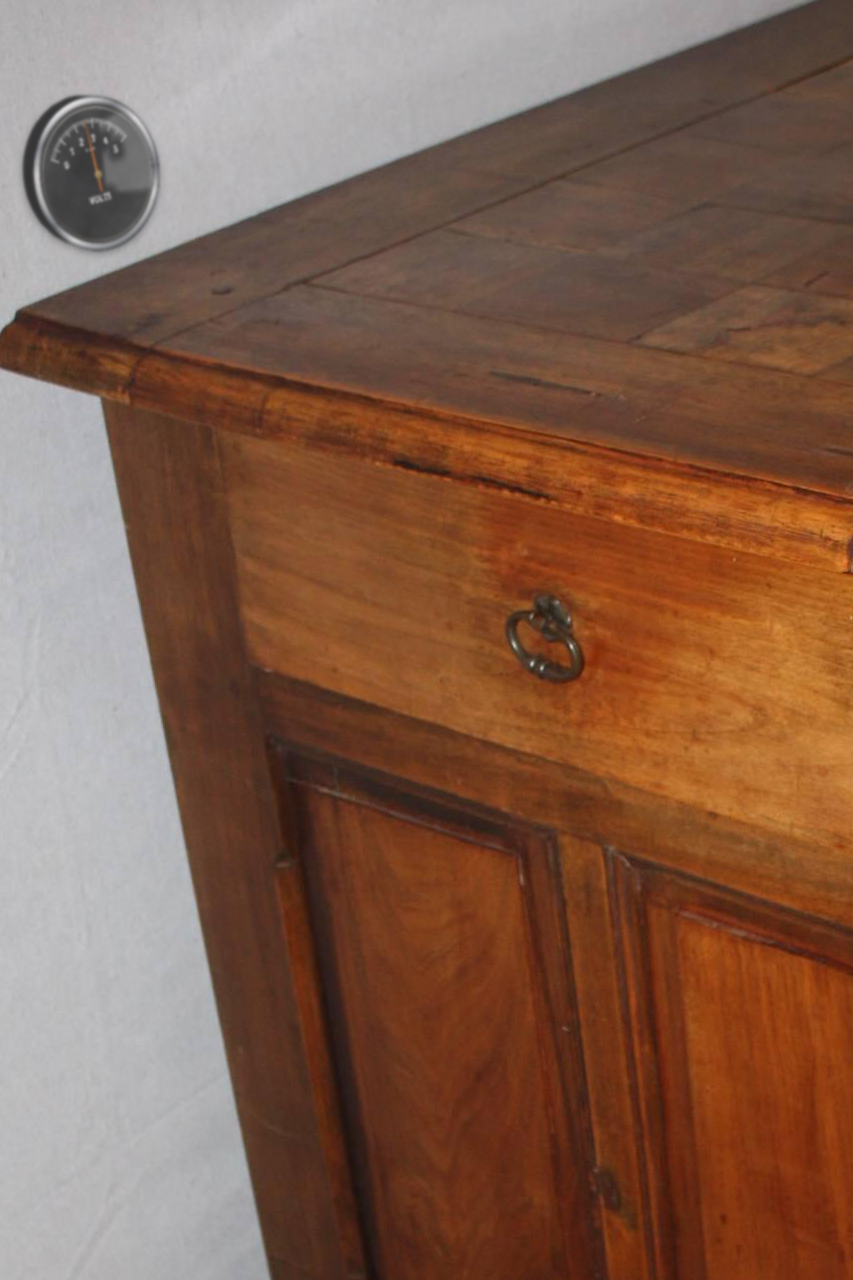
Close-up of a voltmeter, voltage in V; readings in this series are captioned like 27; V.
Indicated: 2.5; V
